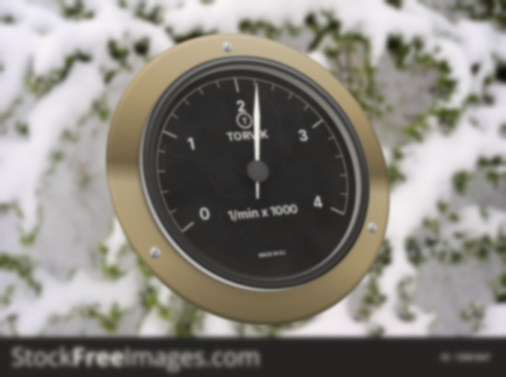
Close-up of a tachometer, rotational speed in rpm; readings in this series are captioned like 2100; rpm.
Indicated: 2200; rpm
